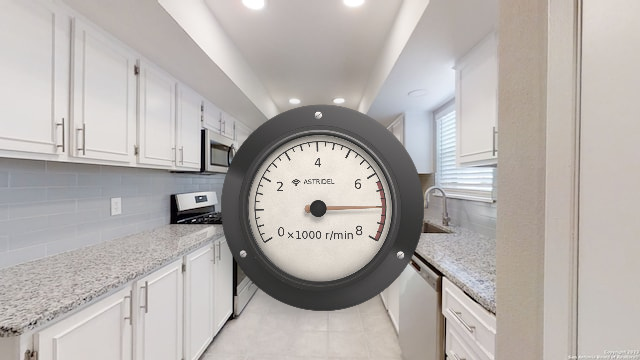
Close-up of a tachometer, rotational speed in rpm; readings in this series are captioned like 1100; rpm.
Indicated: 7000; rpm
